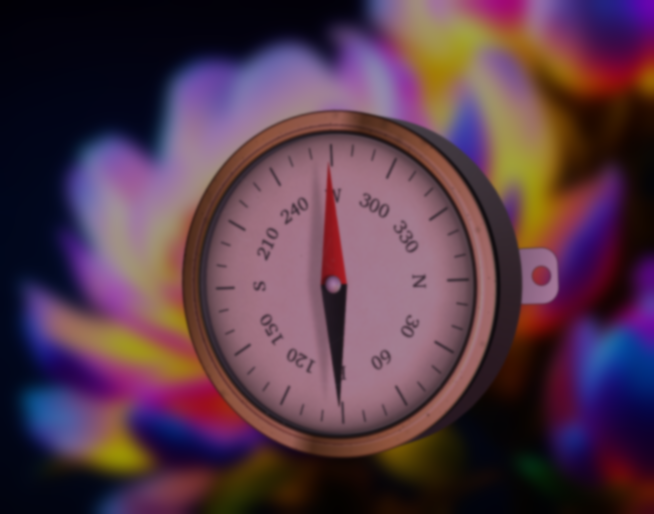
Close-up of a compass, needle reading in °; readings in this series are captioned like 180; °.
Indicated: 270; °
